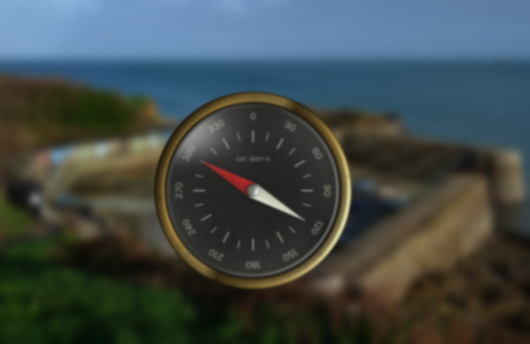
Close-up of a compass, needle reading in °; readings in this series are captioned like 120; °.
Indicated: 300; °
